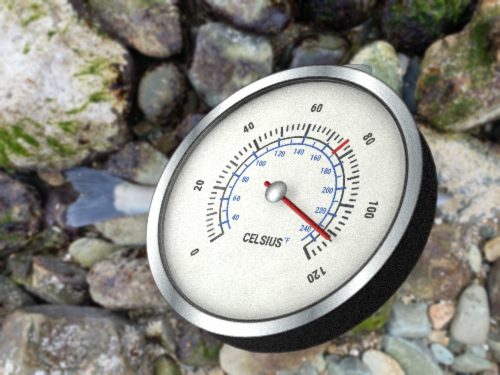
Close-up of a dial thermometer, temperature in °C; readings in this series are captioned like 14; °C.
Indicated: 112; °C
